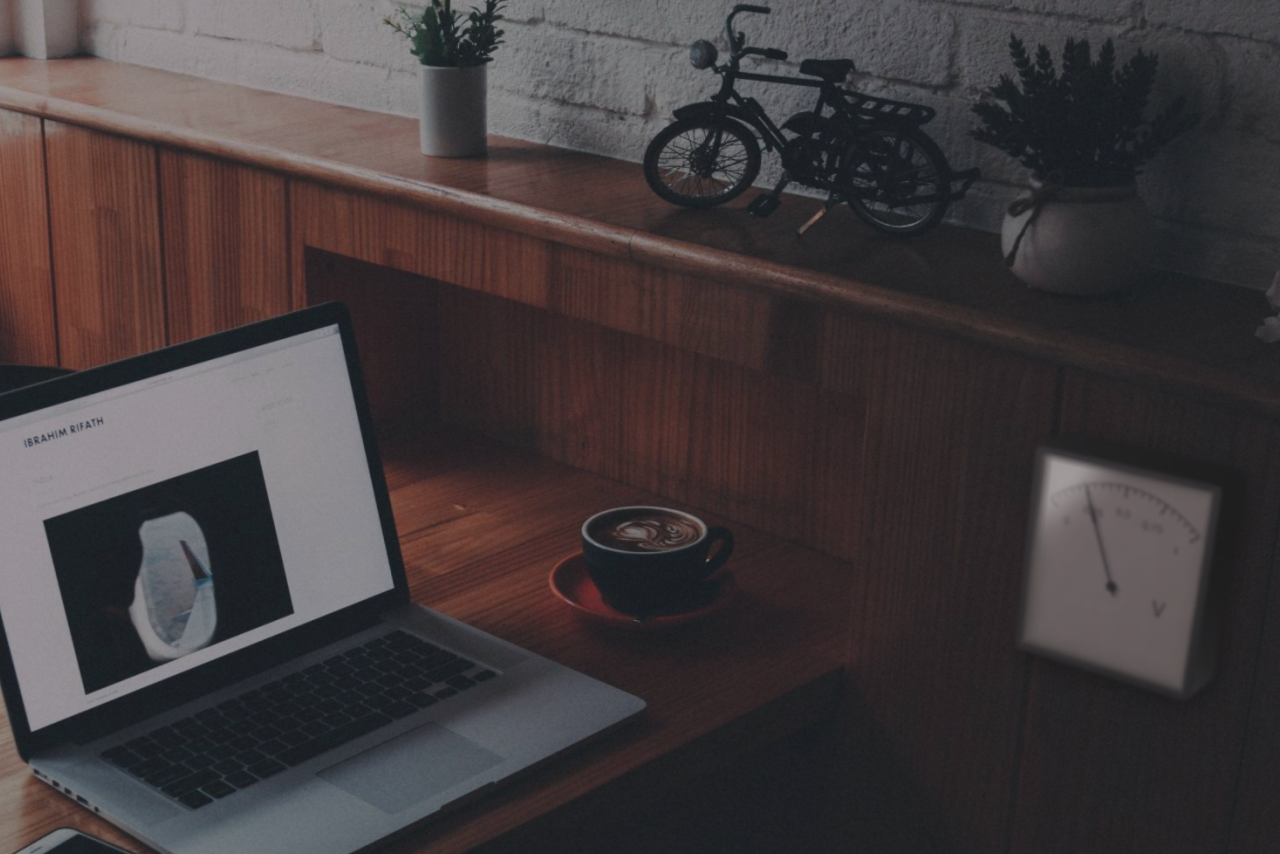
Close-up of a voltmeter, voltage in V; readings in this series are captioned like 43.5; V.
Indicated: 0.25; V
